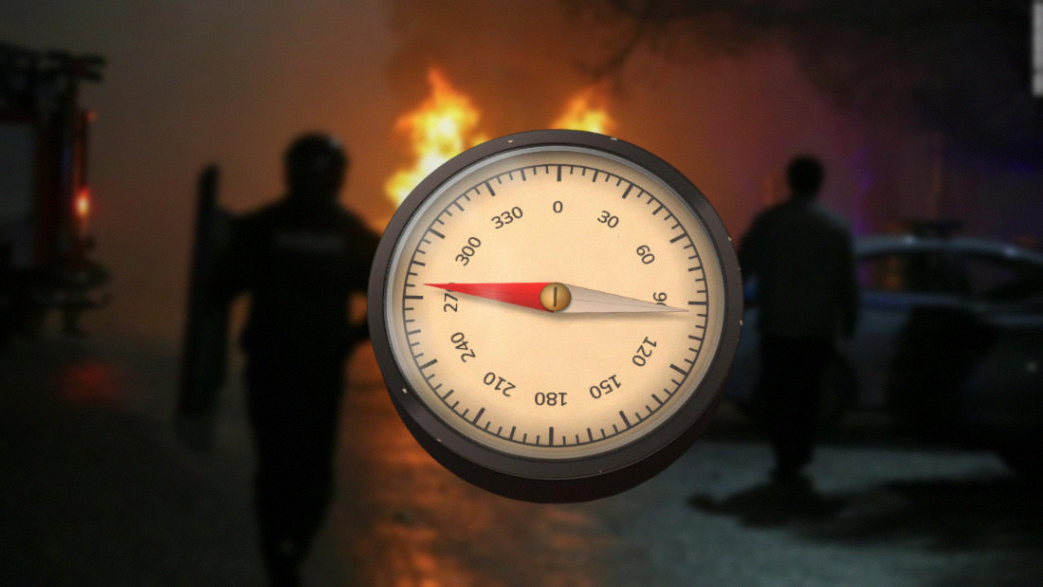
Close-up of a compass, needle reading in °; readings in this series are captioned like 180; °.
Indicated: 275; °
